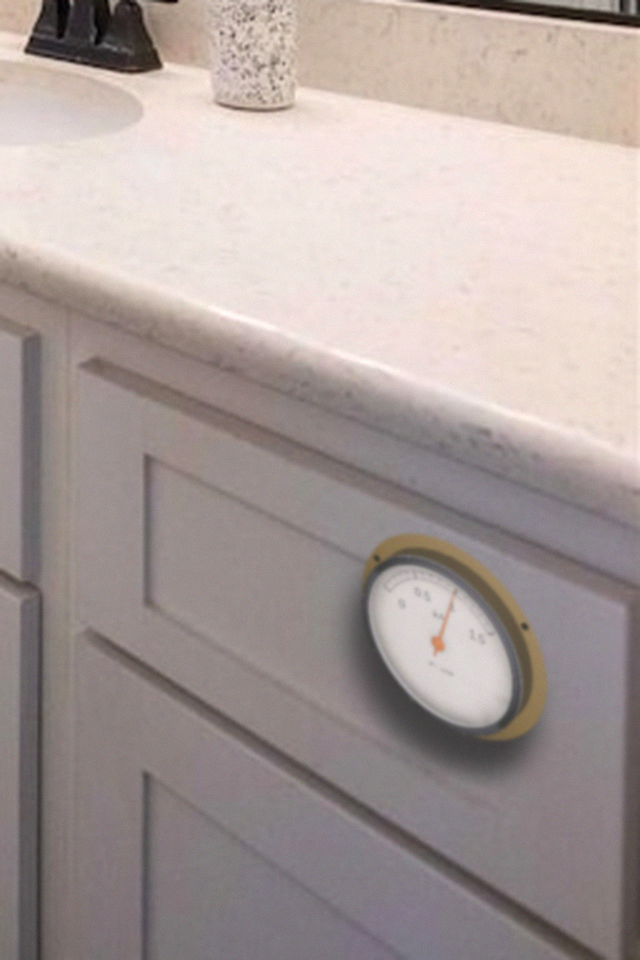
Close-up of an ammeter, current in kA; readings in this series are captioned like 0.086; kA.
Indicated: 1; kA
